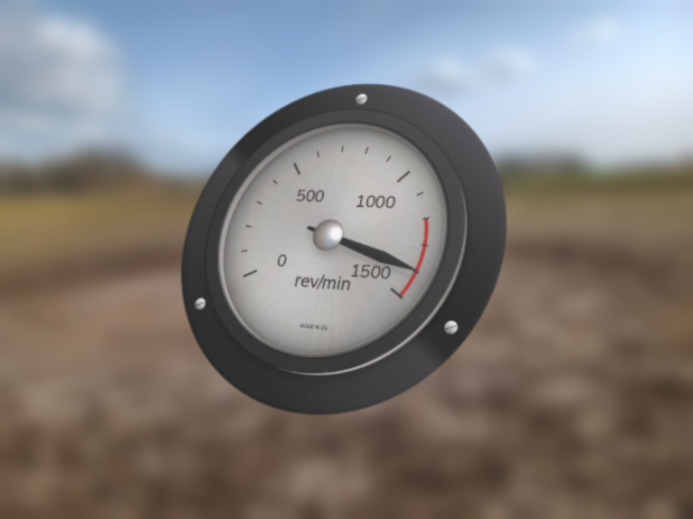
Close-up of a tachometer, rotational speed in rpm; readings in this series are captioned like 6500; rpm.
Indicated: 1400; rpm
